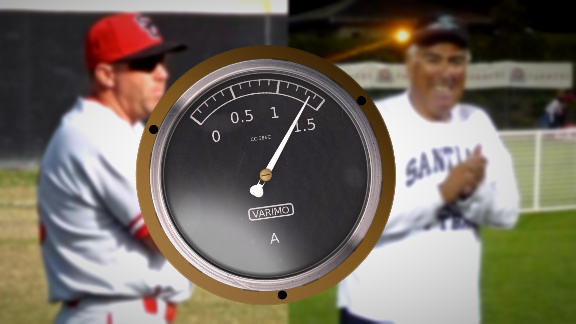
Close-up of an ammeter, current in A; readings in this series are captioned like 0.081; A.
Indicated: 1.35; A
